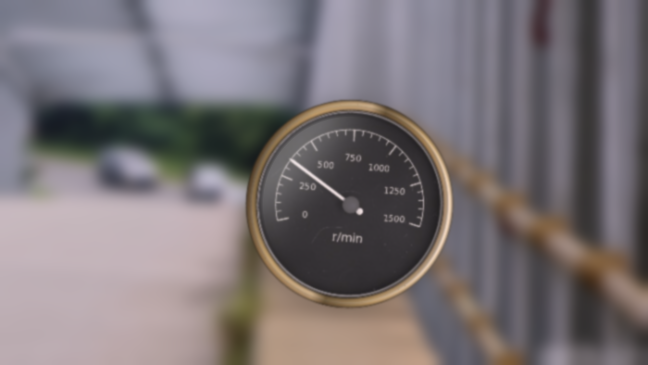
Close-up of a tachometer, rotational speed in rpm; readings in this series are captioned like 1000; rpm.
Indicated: 350; rpm
